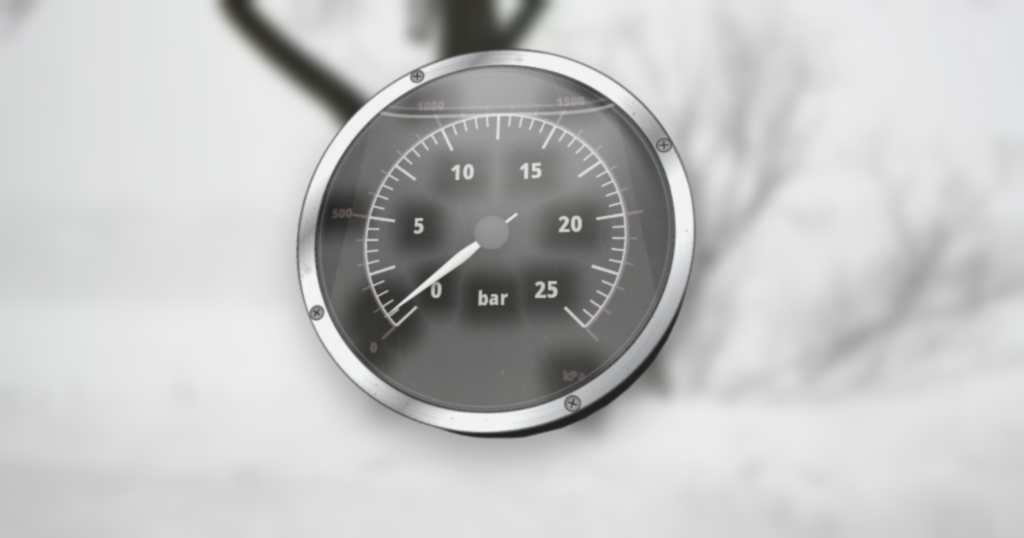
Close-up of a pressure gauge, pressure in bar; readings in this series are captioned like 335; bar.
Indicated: 0.5; bar
